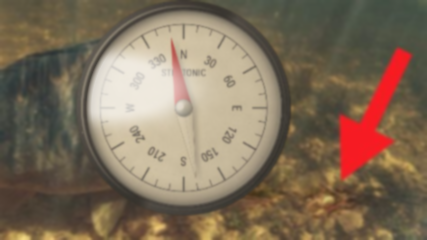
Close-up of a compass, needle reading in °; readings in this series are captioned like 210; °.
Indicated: 350; °
